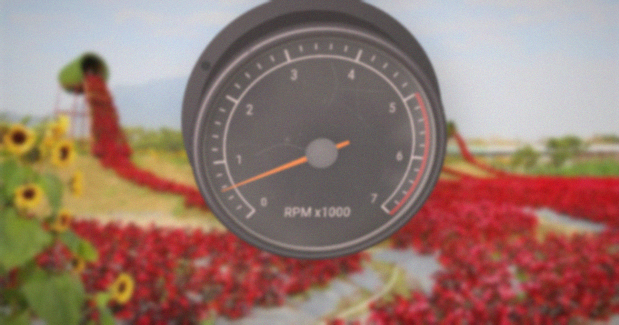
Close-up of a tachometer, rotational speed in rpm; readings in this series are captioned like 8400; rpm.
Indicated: 600; rpm
